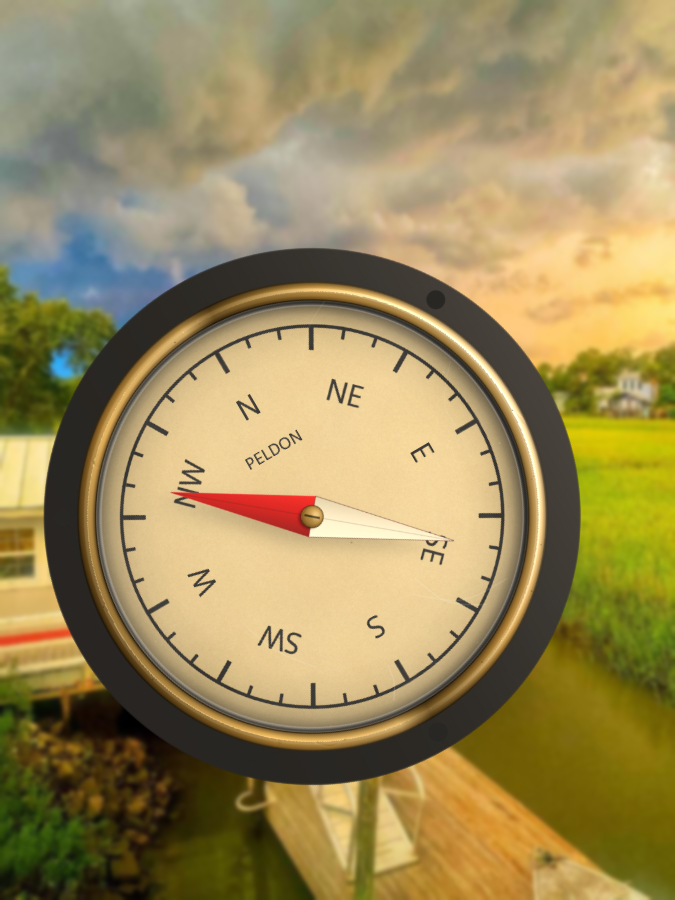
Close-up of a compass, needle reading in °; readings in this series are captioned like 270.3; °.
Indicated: 310; °
